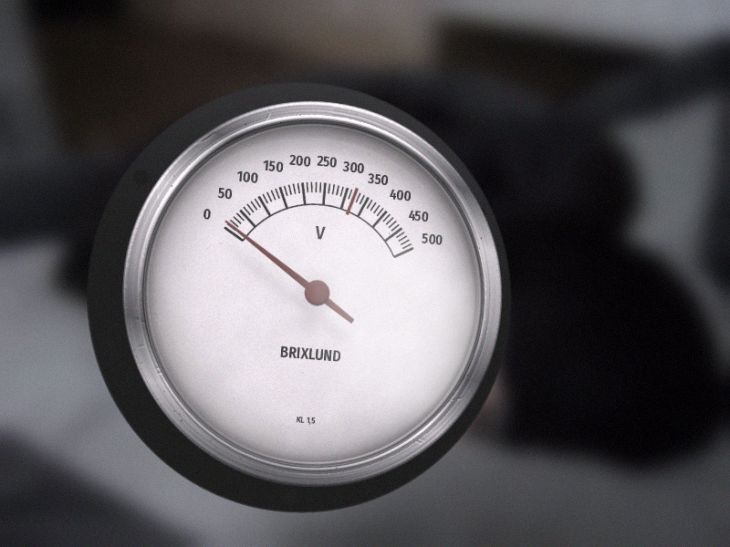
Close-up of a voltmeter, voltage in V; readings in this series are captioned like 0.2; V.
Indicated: 10; V
